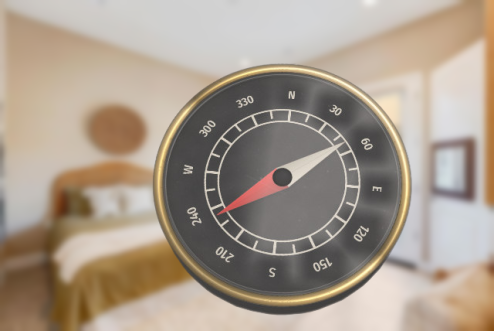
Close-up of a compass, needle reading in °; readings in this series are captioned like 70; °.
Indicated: 232.5; °
